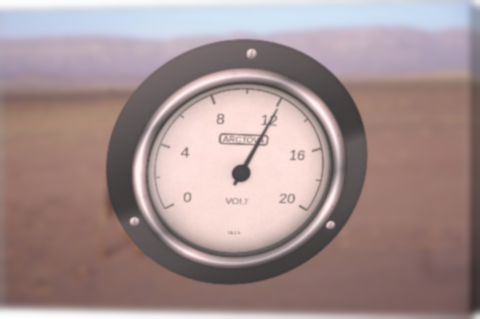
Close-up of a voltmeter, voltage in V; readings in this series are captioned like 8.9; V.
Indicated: 12; V
